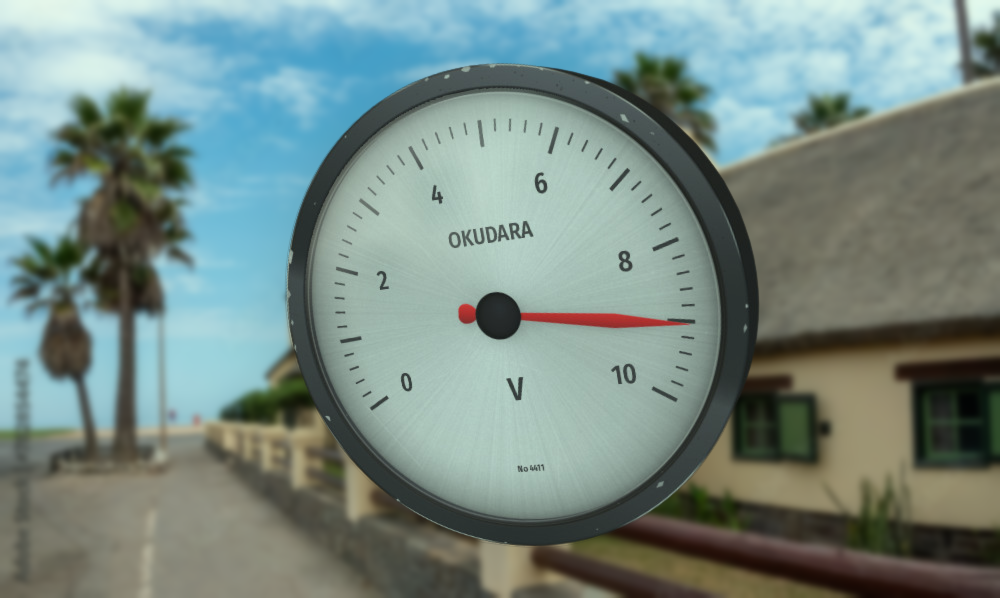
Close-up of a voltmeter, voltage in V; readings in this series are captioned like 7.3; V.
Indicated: 9; V
